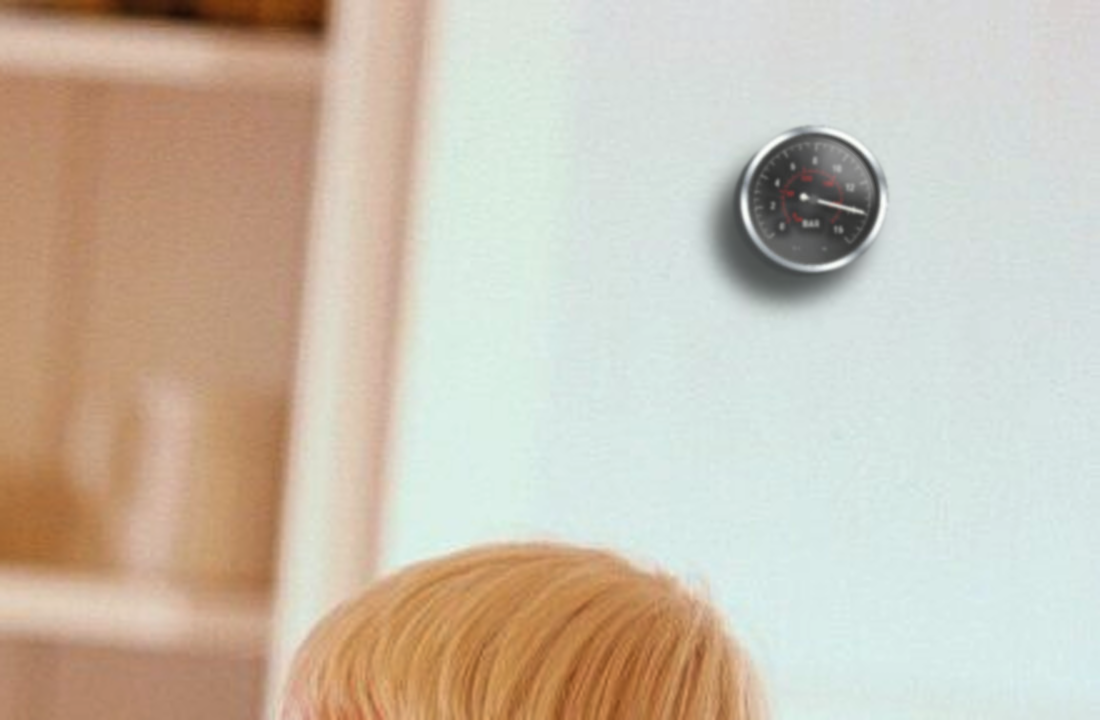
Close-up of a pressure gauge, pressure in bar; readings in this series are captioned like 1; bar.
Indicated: 14; bar
